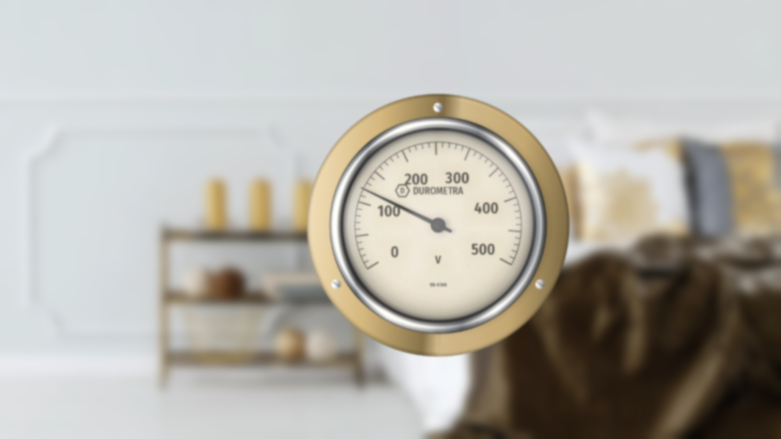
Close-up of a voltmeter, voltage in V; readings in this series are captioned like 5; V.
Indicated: 120; V
